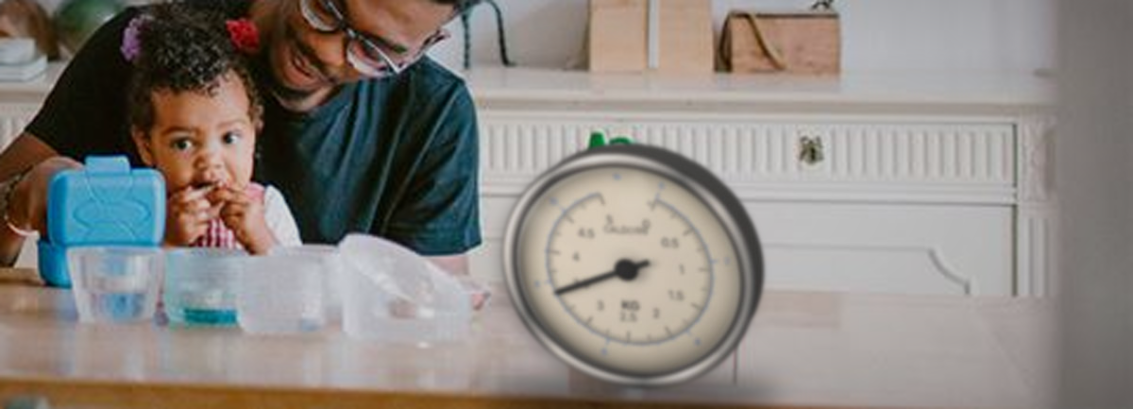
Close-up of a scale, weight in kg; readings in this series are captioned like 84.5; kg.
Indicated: 3.5; kg
